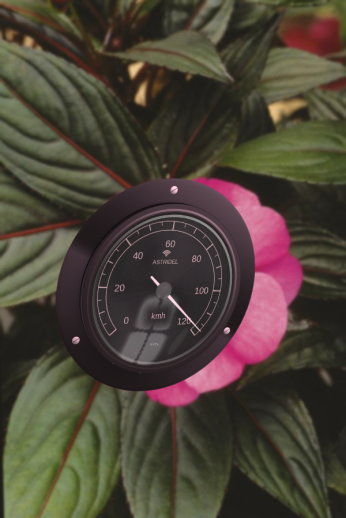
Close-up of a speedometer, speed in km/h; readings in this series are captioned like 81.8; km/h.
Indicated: 117.5; km/h
